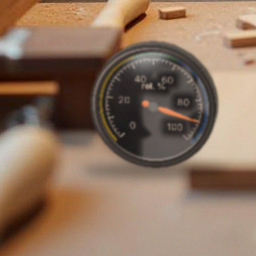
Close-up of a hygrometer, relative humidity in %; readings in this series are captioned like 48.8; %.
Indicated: 90; %
